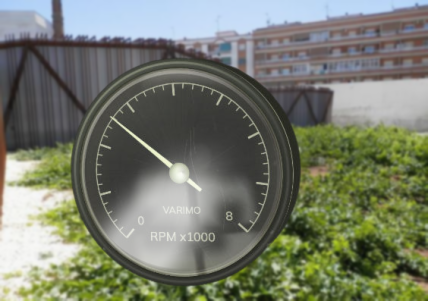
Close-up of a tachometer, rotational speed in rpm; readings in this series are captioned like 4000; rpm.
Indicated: 2600; rpm
